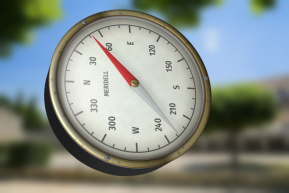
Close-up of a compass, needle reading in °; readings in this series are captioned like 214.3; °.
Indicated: 50; °
